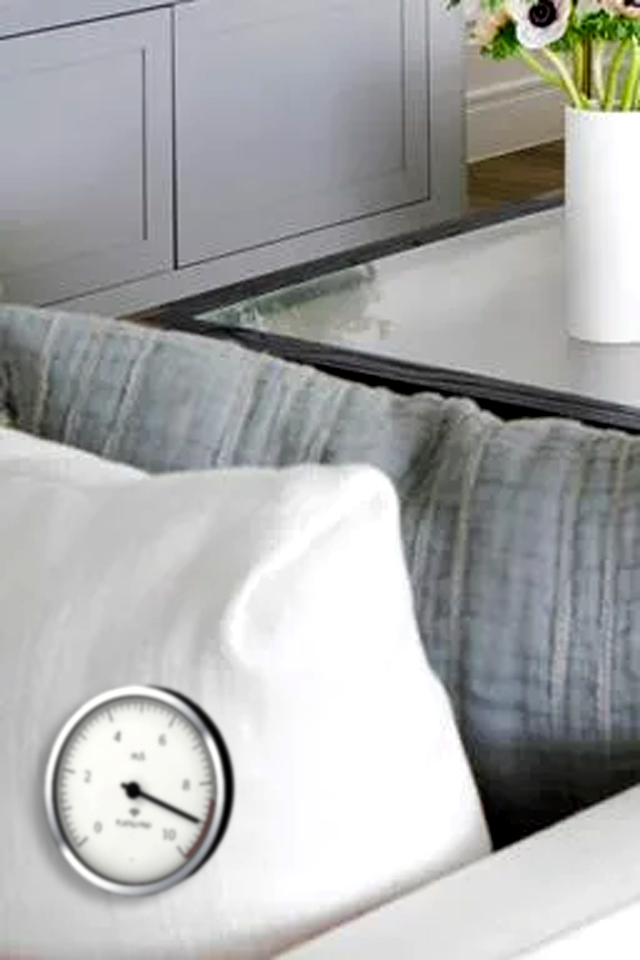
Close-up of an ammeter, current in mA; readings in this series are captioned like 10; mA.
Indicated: 9; mA
